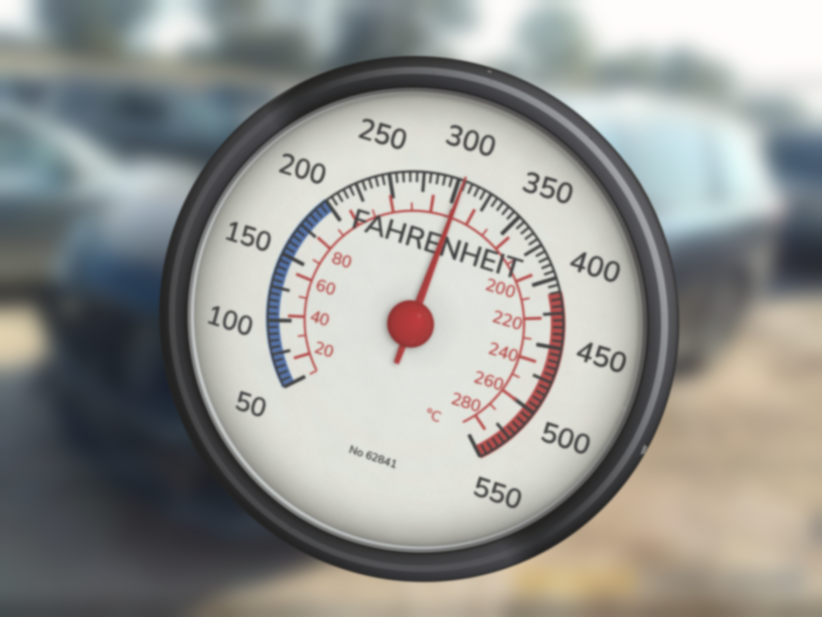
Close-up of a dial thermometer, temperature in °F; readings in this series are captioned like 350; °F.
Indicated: 305; °F
